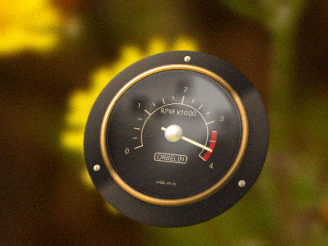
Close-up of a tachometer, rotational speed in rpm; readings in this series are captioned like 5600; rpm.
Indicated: 3750; rpm
